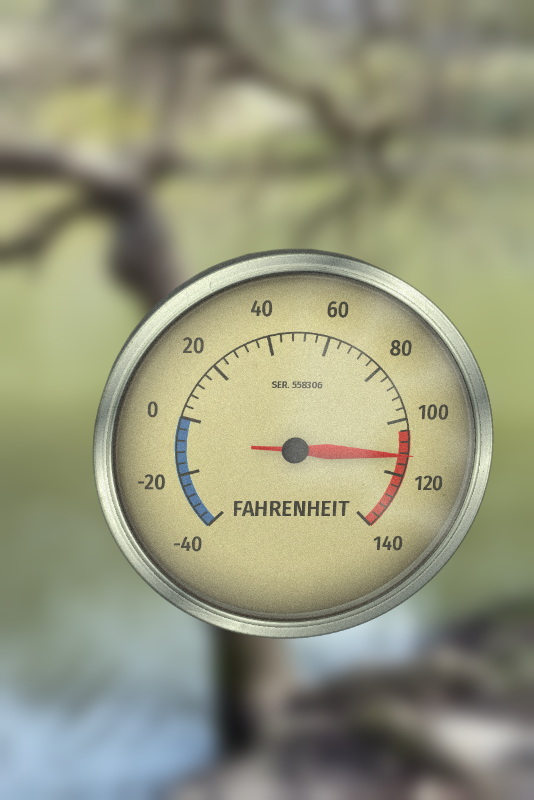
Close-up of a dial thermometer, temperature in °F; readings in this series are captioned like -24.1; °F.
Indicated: 112; °F
